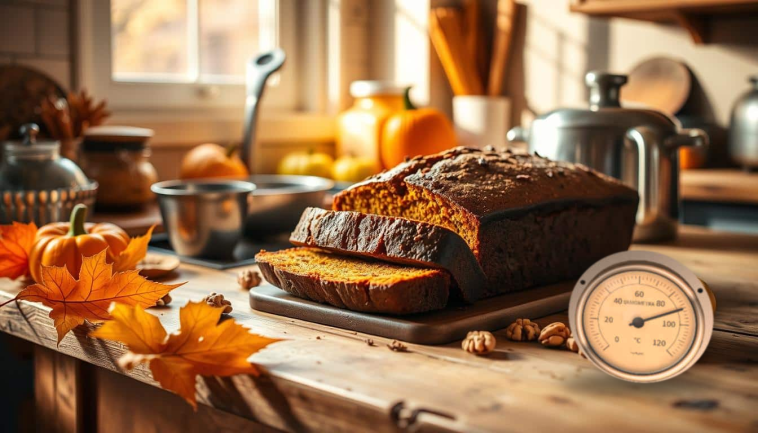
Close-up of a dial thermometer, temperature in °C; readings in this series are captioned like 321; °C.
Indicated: 90; °C
